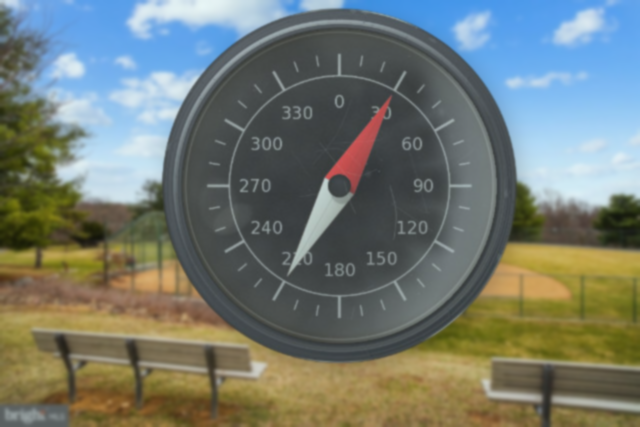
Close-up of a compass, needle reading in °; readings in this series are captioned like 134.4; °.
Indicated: 30; °
